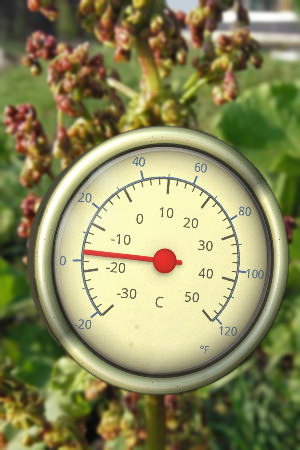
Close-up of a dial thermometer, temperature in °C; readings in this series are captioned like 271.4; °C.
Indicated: -16; °C
